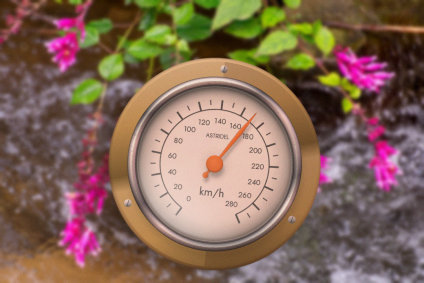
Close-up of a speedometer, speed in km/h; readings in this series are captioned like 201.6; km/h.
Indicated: 170; km/h
